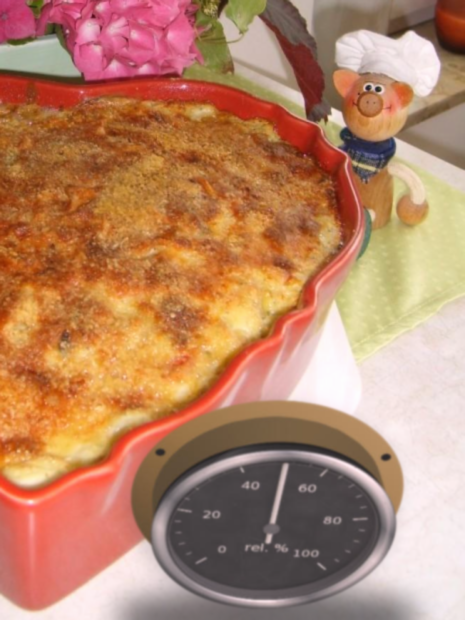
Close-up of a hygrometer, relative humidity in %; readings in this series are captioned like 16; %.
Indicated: 50; %
